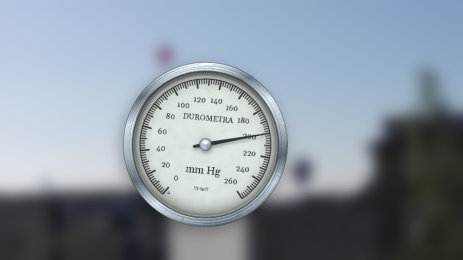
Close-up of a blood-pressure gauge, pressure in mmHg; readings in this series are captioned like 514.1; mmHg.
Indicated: 200; mmHg
